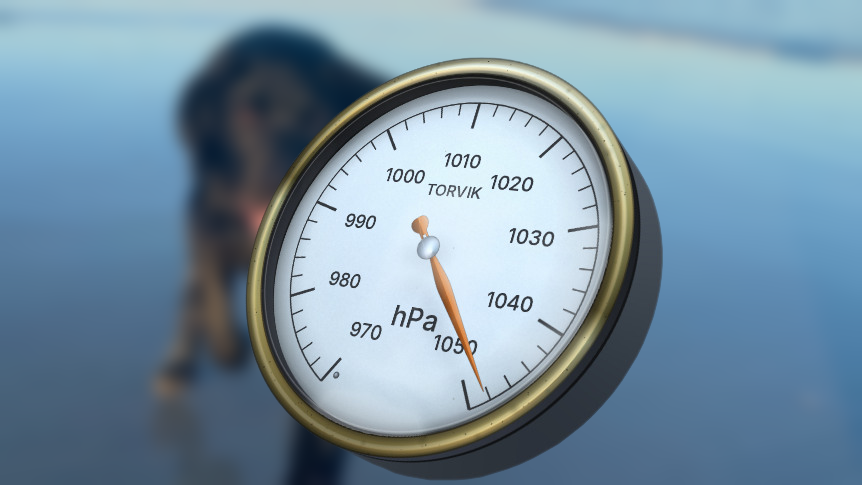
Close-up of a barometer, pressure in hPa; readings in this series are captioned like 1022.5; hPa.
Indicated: 1048; hPa
